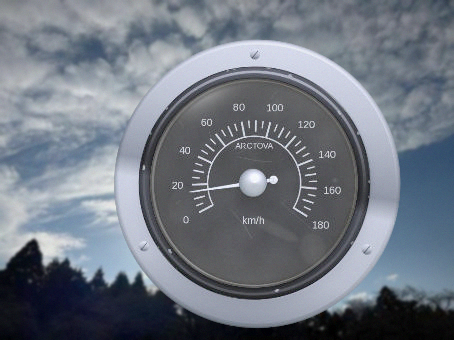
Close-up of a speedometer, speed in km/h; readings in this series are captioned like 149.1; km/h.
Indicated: 15; km/h
